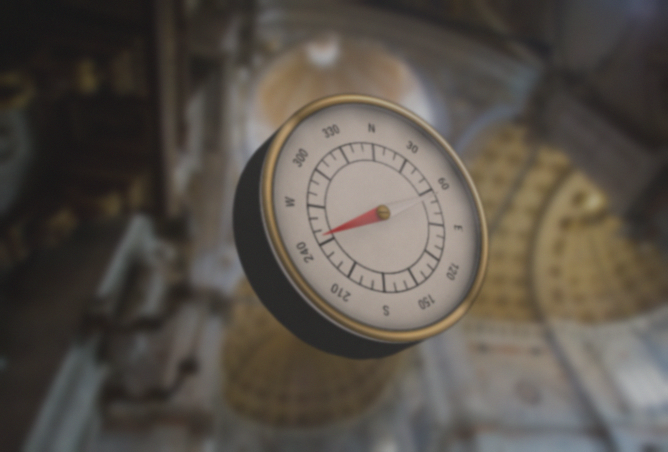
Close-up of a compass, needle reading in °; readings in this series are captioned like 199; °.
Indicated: 245; °
